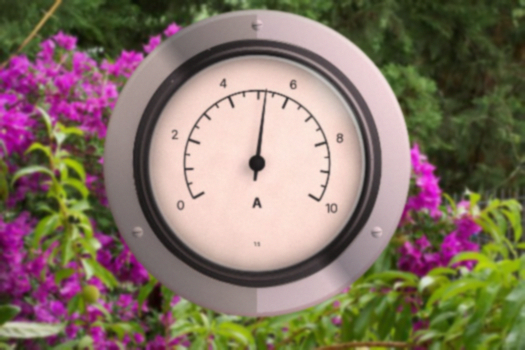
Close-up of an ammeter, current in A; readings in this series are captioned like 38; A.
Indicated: 5.25; A
